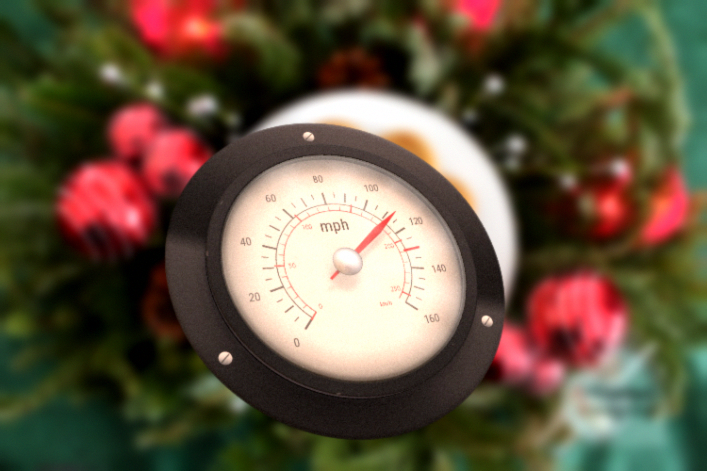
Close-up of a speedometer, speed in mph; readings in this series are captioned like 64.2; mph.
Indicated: 112.5; mph
